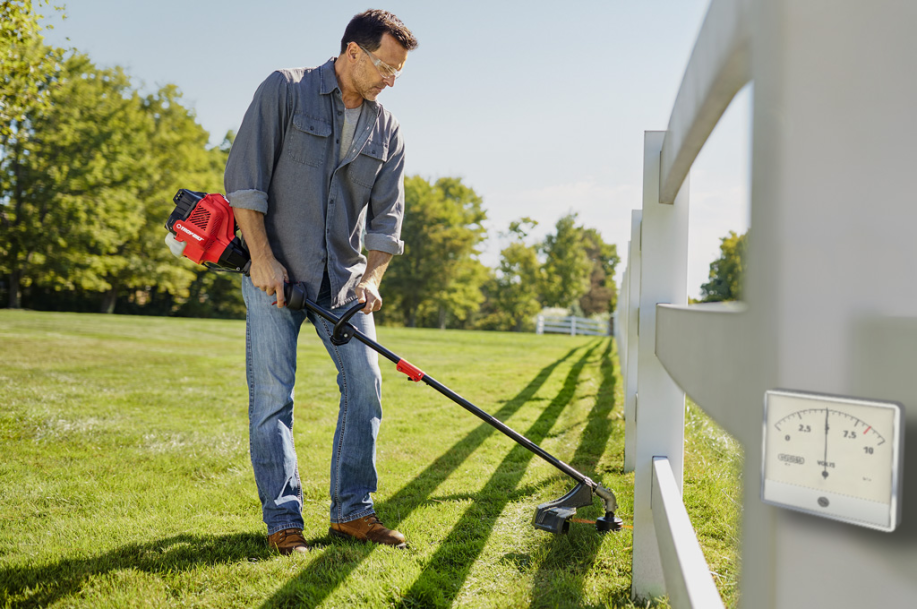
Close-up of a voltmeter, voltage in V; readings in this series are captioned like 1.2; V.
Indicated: 5; V
